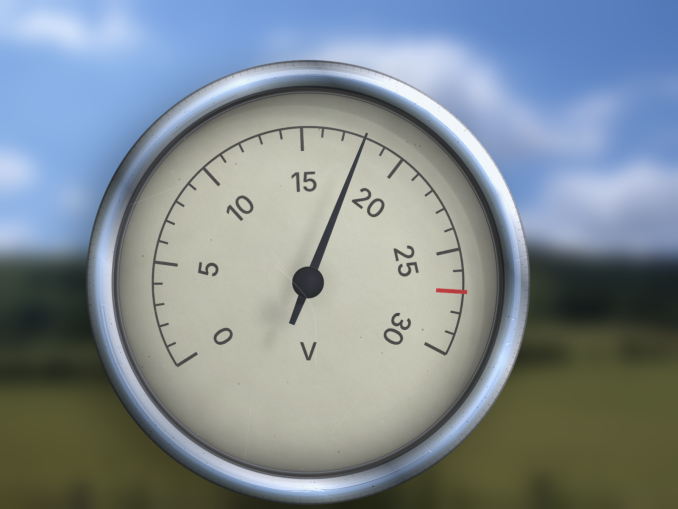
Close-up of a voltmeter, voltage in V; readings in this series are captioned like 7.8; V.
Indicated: 18; V
